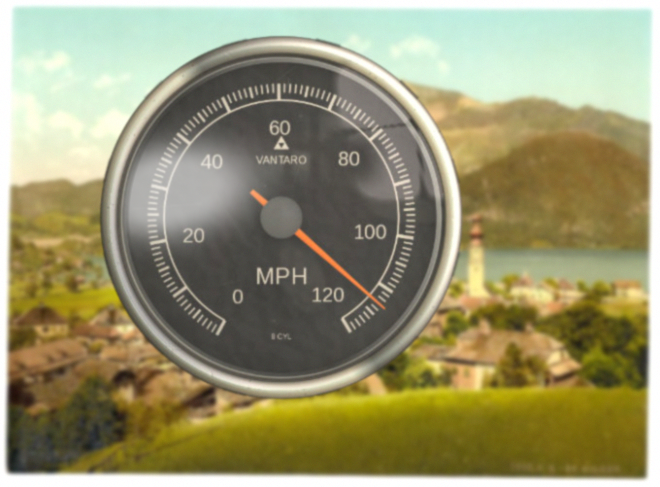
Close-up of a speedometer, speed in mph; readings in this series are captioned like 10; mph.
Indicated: 113; mph
